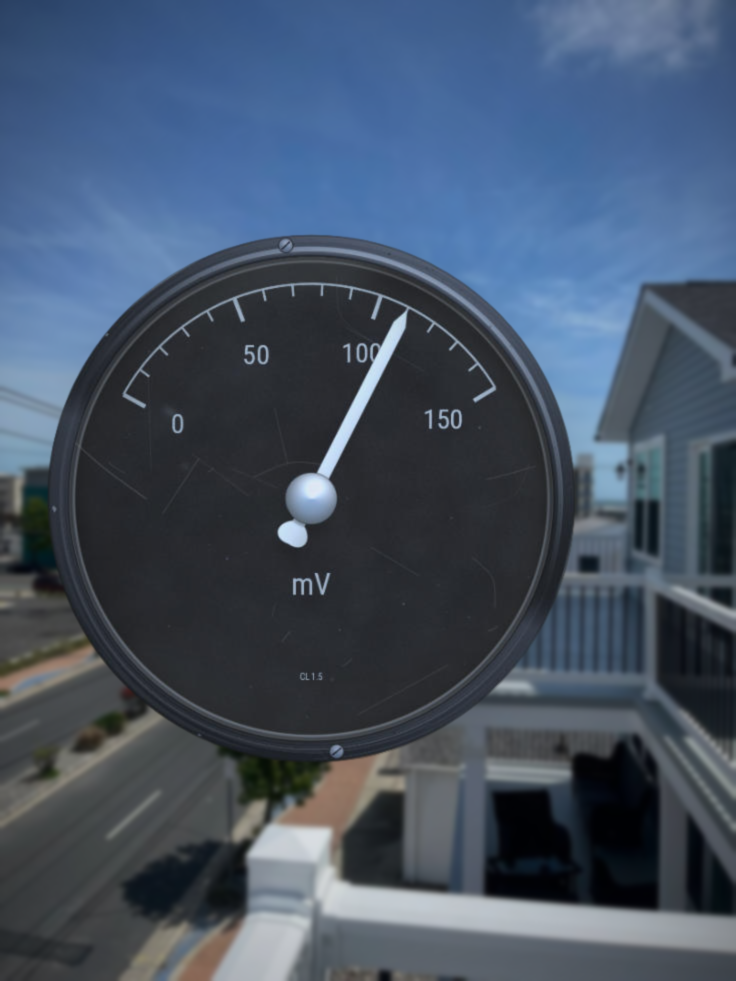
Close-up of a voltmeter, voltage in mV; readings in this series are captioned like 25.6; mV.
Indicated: 110; mV
